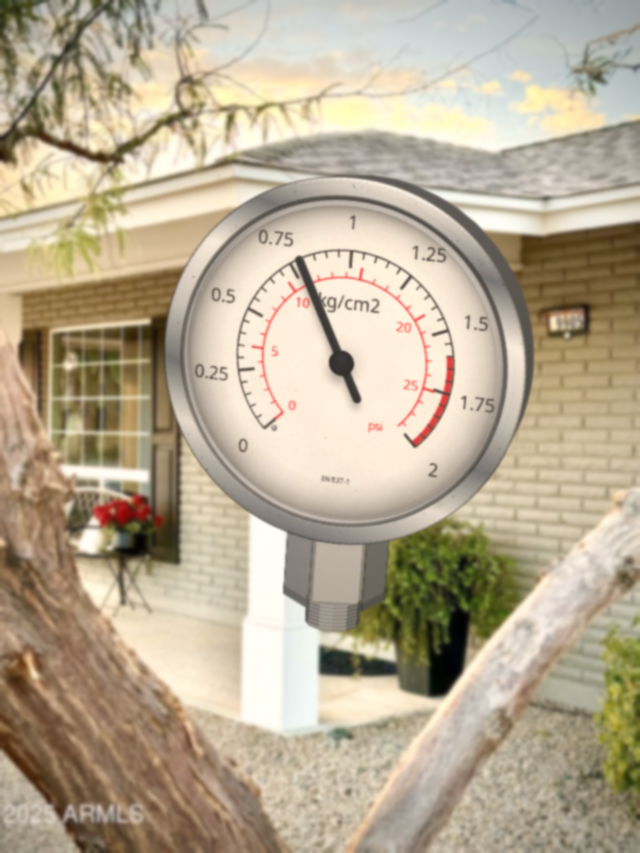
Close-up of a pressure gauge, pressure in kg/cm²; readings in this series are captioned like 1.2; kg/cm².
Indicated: 0.8; kg/cm²
